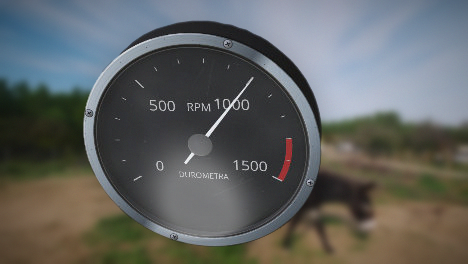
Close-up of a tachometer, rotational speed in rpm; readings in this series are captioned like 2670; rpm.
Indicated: 1000; rpm
